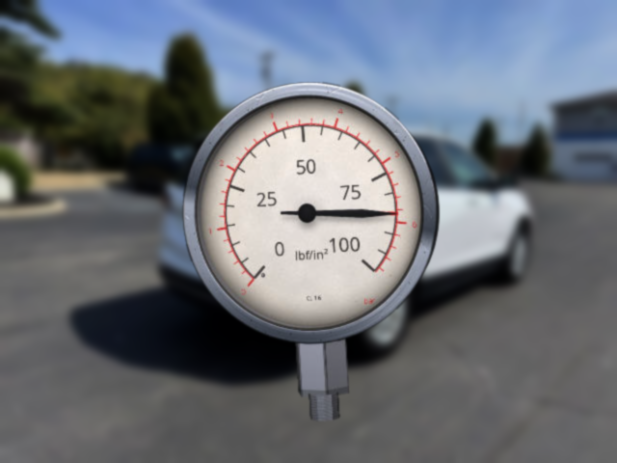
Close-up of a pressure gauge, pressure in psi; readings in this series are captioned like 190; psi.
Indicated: 85; psi
